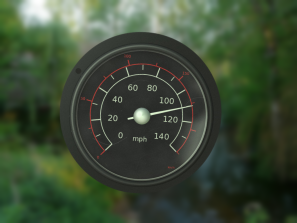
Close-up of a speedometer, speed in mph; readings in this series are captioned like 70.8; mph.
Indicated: 110; mph
